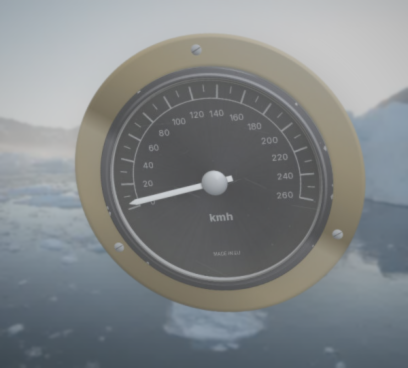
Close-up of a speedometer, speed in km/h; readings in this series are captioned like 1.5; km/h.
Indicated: 5; km/h
